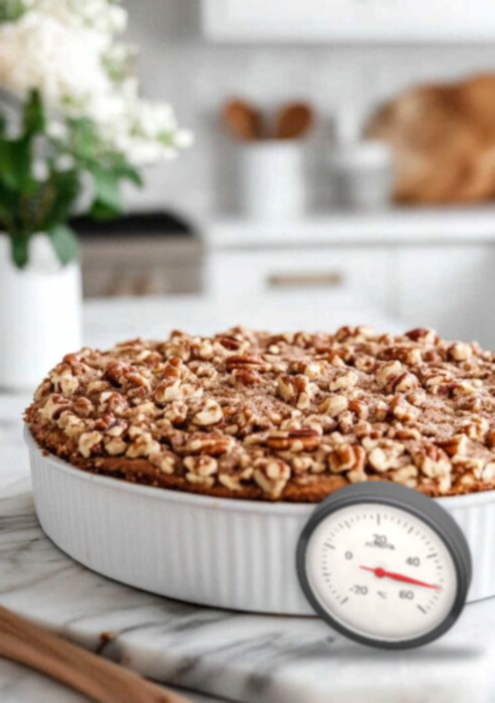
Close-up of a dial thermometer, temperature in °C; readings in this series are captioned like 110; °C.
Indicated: 50; °C
